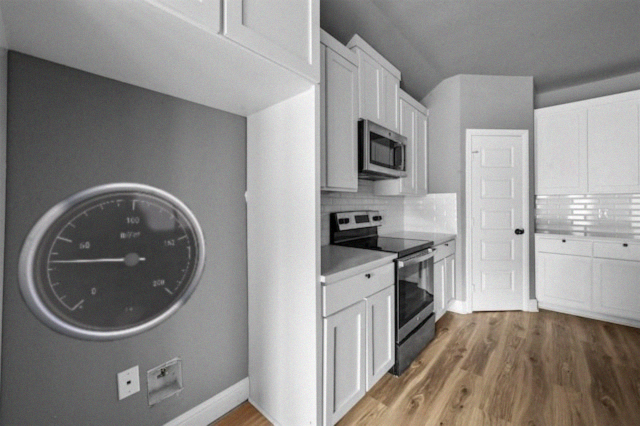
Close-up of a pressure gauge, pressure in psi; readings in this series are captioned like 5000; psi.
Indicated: 35; psi
